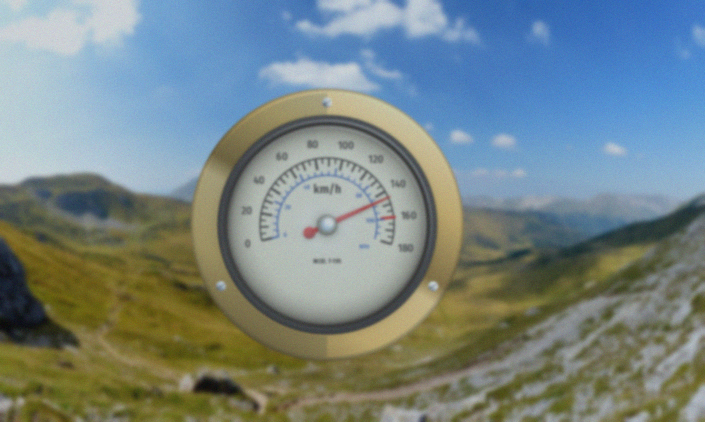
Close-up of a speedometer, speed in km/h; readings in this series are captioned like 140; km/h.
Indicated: 145; km/h
